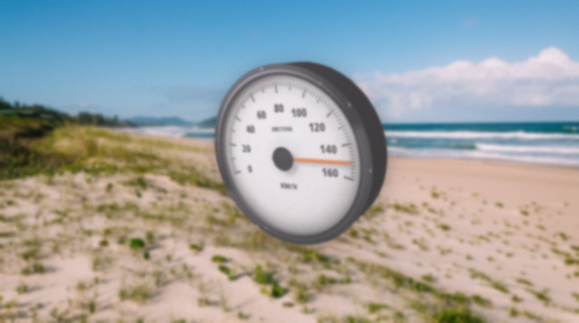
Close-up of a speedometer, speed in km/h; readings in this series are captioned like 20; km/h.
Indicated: 150; km/h
